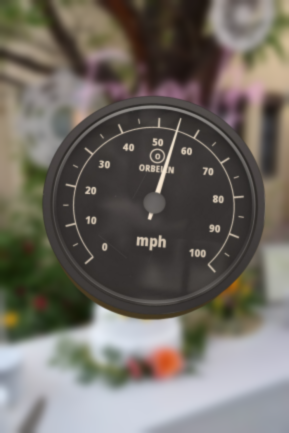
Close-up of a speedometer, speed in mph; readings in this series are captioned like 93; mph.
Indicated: 55; mph
